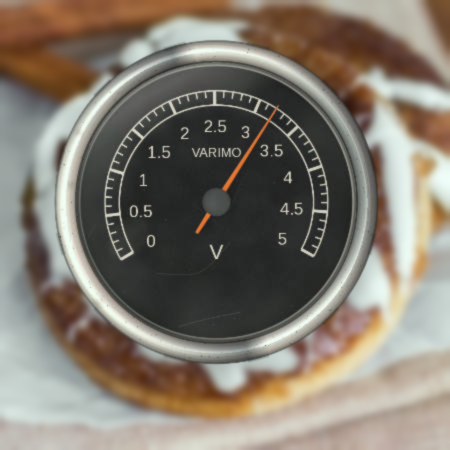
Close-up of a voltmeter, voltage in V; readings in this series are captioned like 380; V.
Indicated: 3.2; V
